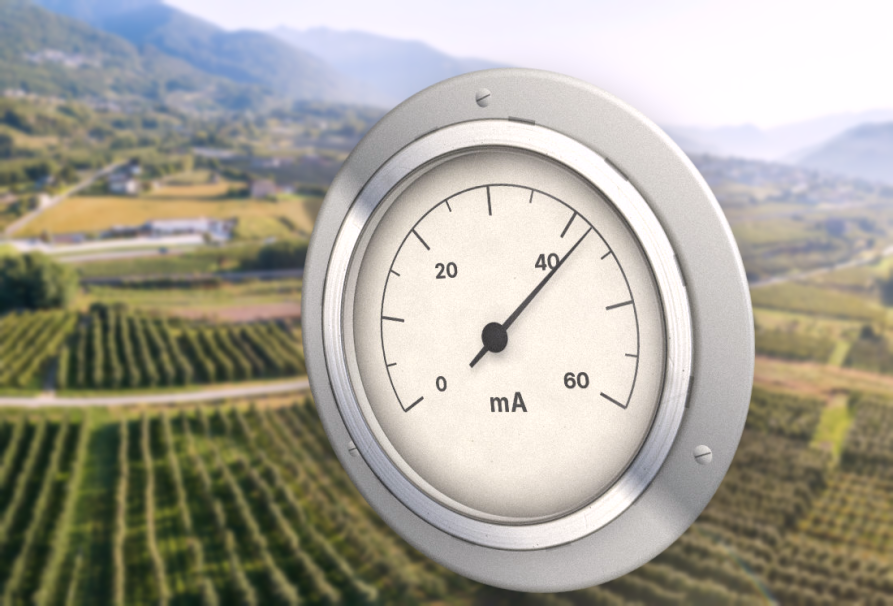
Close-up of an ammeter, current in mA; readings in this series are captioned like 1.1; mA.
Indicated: 42.5; mA
